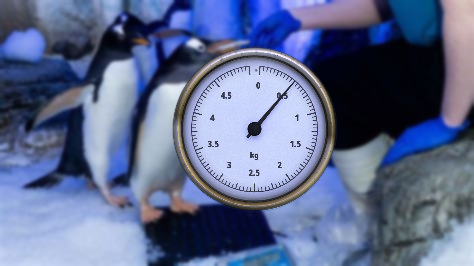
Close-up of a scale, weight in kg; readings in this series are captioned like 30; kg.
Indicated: 0.5; kg
